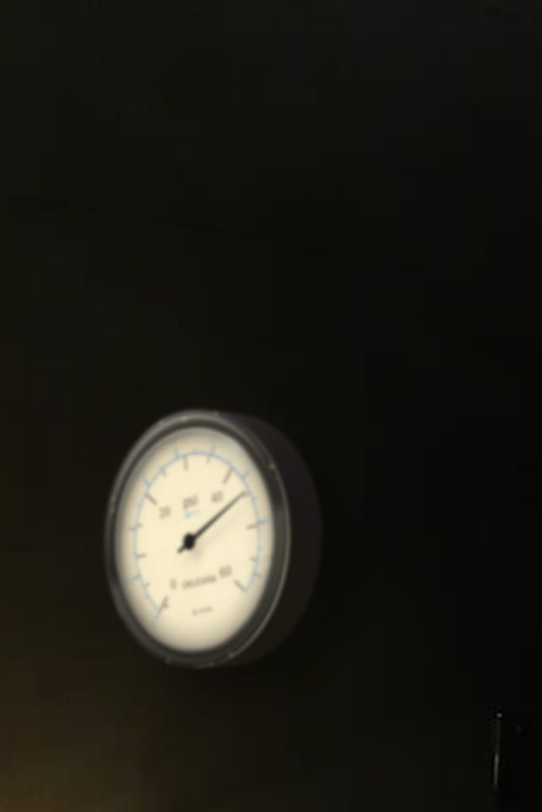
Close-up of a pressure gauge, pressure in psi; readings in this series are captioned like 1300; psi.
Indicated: 45; psi
